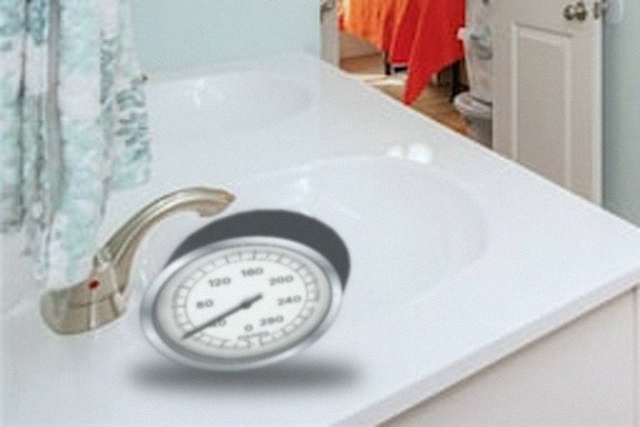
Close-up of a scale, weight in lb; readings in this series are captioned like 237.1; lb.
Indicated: 50; lb
